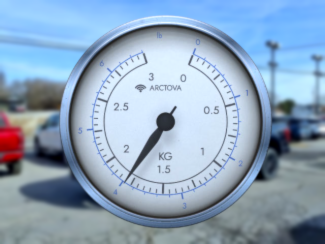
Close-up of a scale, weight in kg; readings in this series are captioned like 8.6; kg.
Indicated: 1.8; kg
